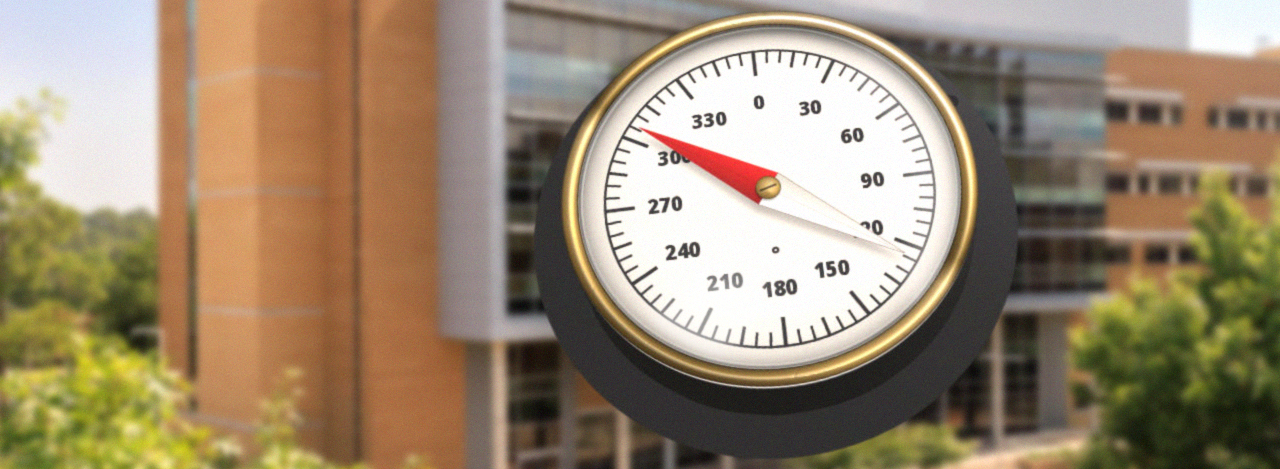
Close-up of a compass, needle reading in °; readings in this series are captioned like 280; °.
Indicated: 305; °
